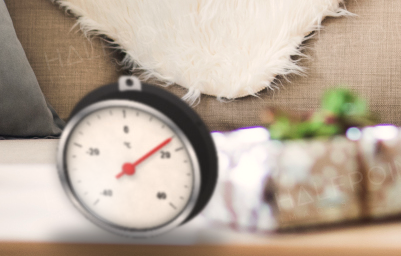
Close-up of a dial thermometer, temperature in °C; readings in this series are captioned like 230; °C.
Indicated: 16; °C
